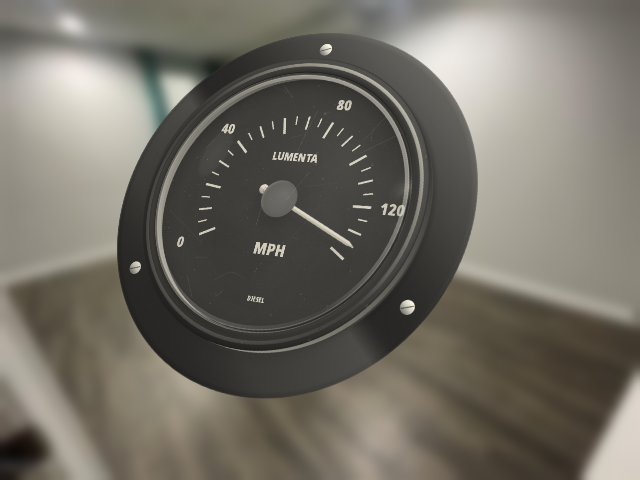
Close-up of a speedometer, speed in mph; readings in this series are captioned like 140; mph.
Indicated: 135; mph
